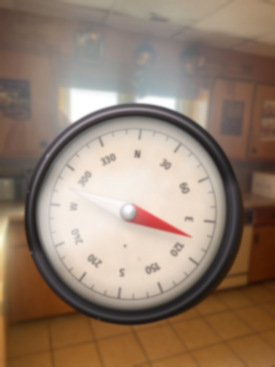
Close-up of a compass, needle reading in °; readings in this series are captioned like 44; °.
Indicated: 105; °
